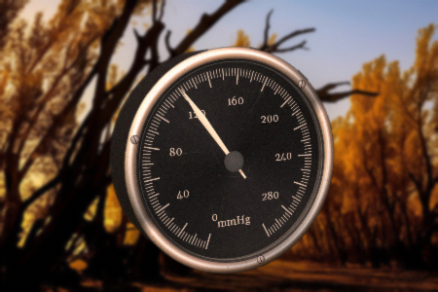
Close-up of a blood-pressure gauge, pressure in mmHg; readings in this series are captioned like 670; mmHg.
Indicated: 120; mmHg
